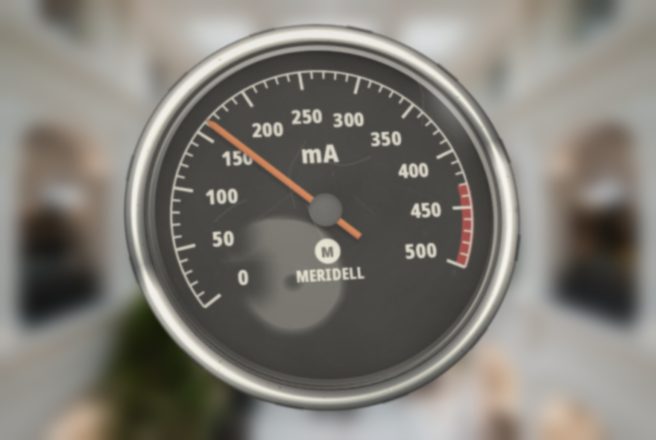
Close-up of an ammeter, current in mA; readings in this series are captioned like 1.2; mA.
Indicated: 160; mA
